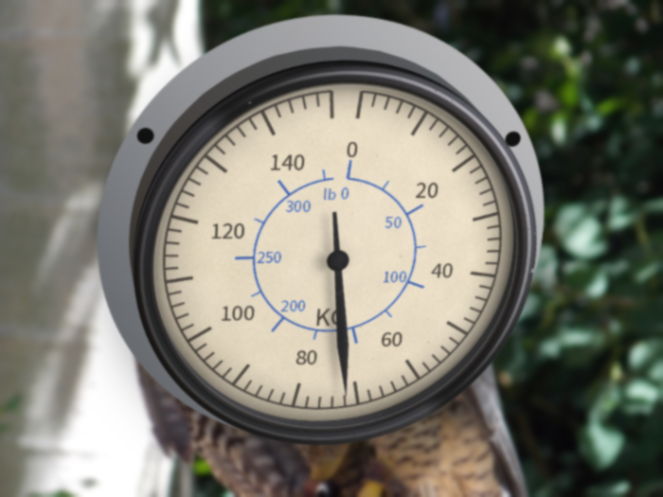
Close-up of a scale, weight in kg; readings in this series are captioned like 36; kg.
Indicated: 72; kg
